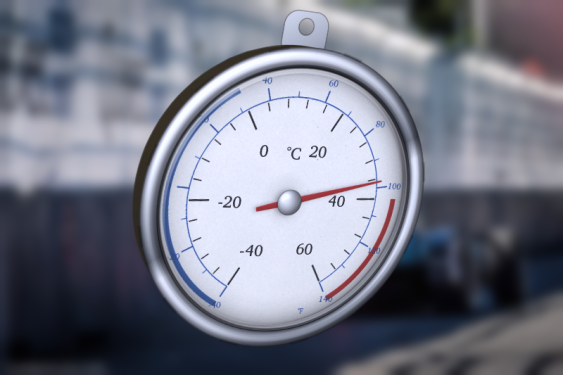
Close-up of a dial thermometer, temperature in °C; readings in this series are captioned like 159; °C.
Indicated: 36; °C
